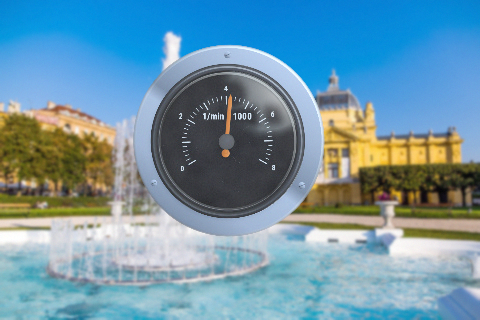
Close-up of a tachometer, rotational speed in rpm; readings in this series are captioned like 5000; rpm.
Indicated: 4200; rpm
